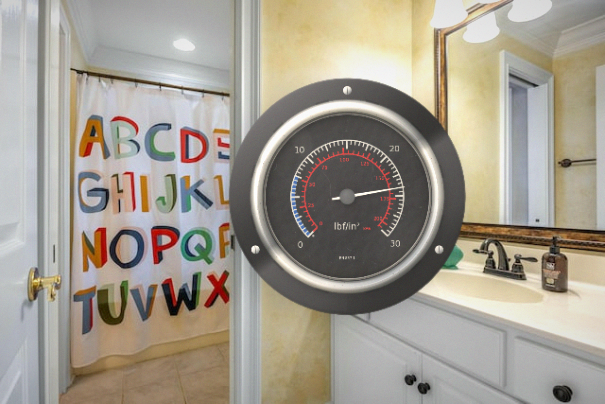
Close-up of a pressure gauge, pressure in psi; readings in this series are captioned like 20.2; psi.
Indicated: 24; psi
